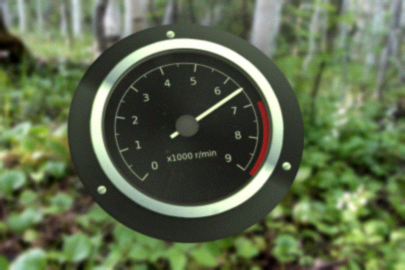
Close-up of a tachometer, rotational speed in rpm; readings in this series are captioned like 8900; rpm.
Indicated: 6500; rpm
